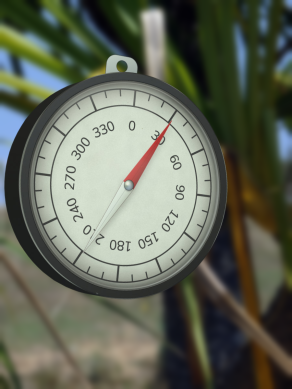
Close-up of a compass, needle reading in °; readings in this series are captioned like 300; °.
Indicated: 30; °
